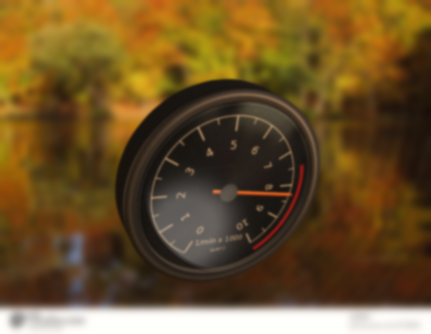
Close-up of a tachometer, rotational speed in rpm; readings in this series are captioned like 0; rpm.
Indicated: 8250; rpm
